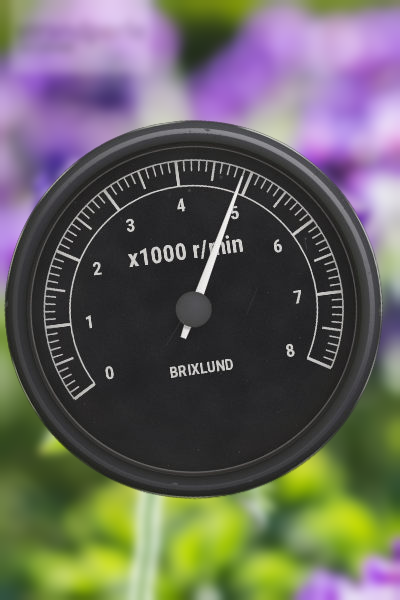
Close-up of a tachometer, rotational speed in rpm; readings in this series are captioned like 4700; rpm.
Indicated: 4900; rpm
